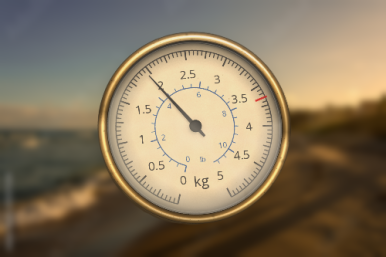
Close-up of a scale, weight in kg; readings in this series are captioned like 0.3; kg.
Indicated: 1.95; kg
